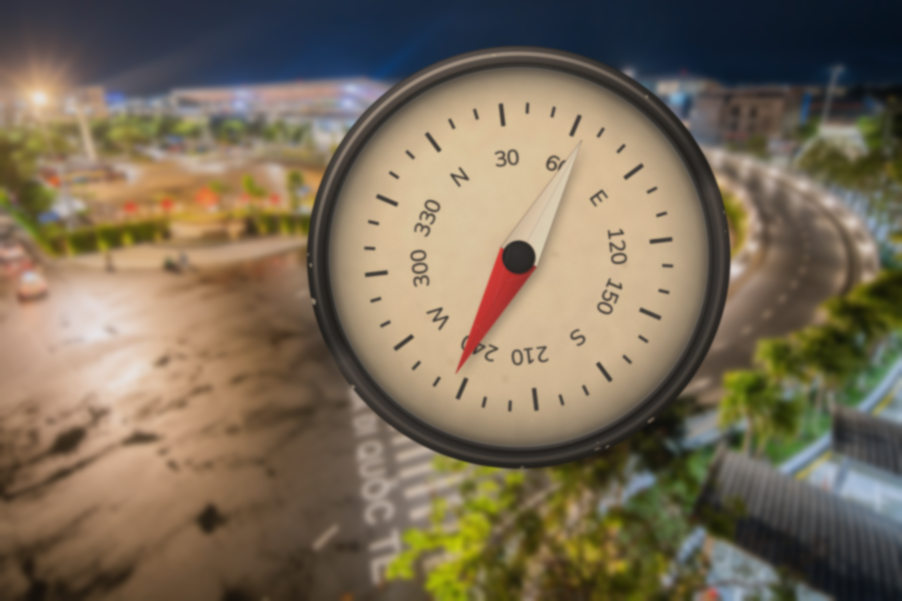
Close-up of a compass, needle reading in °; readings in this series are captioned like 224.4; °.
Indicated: 245; °
